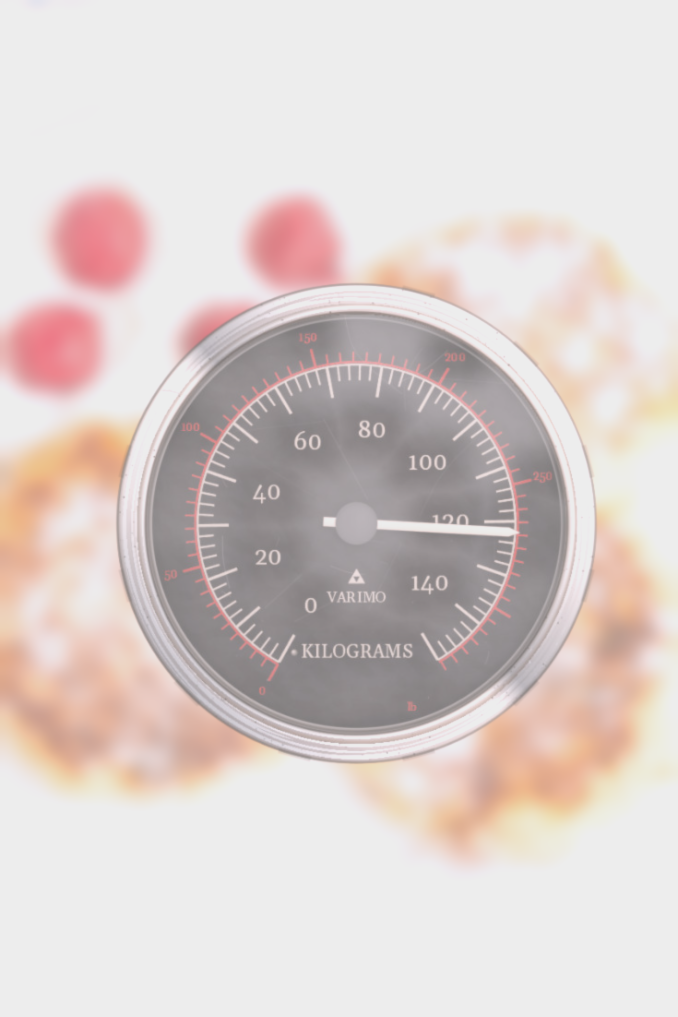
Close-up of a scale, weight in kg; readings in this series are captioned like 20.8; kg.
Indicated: 122; kg
